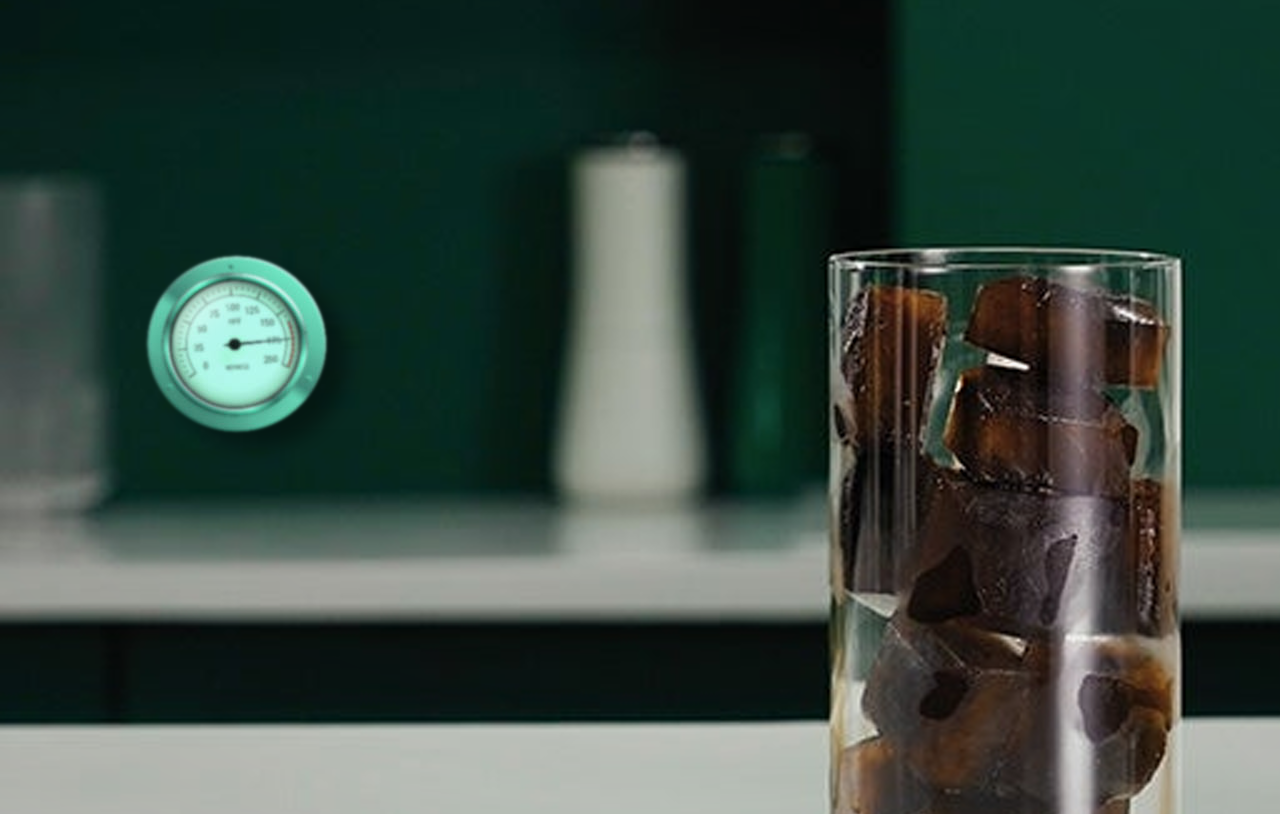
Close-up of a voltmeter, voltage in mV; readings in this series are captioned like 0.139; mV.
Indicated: 175; mV
